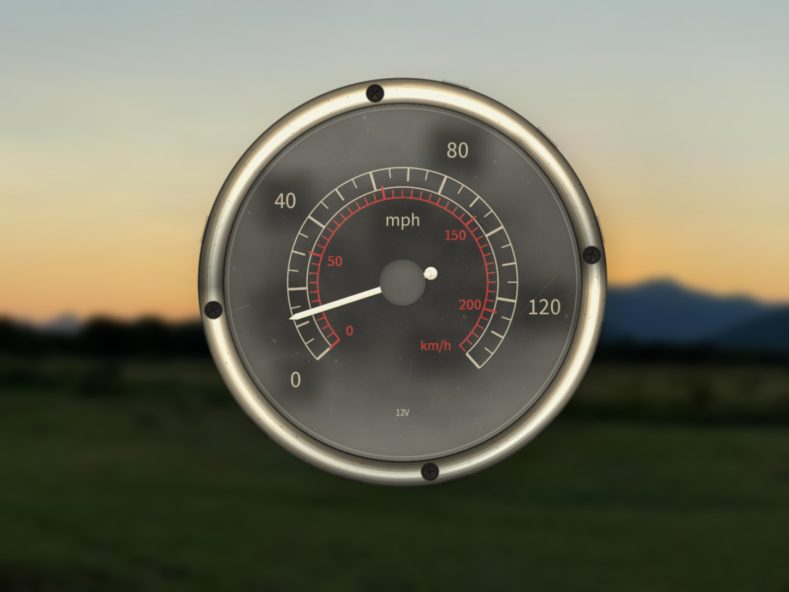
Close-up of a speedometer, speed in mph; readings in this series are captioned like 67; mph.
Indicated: 12.5; mph
